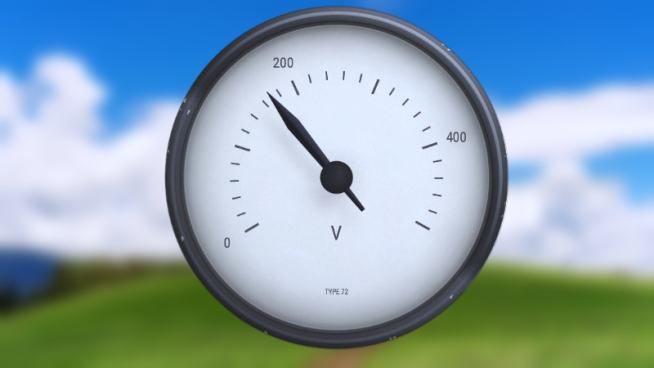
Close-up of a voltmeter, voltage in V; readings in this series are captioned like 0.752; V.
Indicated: 170; V
